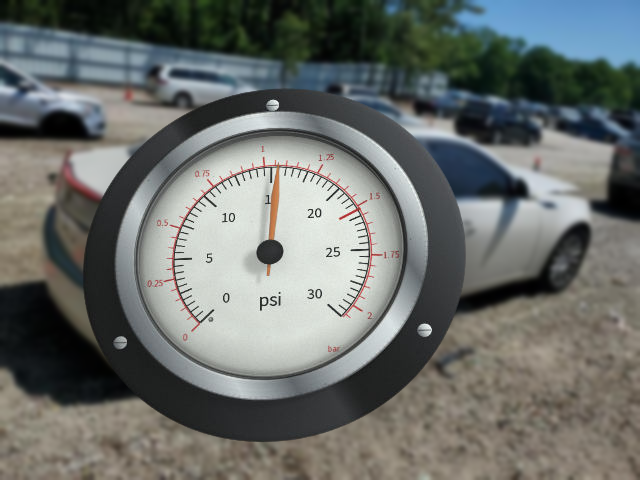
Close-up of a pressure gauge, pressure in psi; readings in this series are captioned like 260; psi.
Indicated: 15.5; psi
